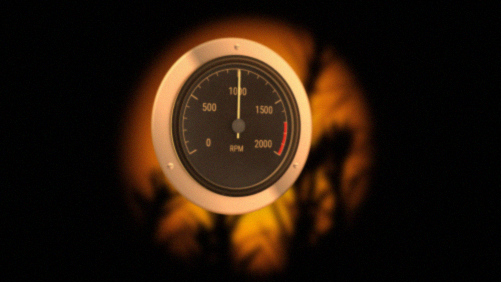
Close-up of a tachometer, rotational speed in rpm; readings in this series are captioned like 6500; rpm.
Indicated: 1000; rpm
